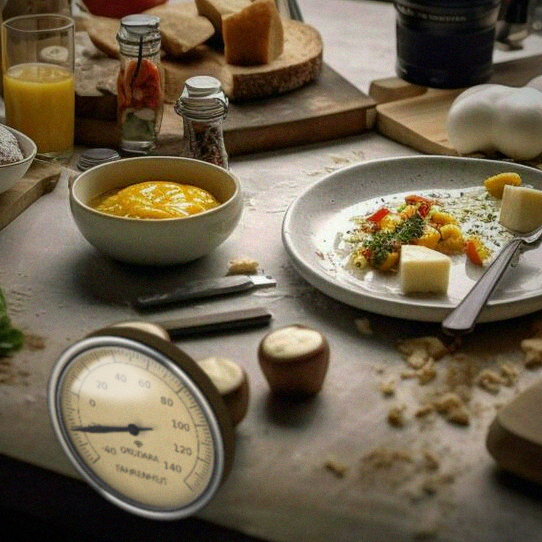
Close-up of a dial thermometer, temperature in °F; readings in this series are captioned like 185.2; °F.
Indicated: -20; °F
